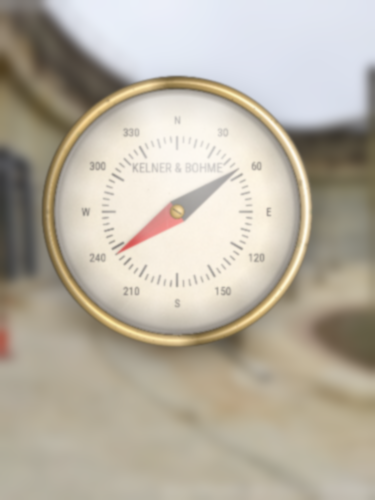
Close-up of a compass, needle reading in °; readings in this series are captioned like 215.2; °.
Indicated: 235; °
